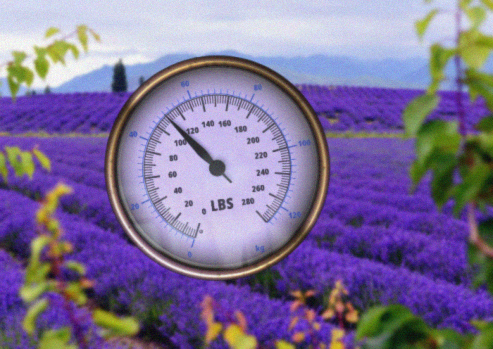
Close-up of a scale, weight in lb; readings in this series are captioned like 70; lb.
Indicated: 110; lb
